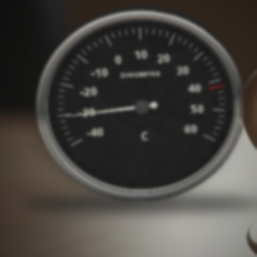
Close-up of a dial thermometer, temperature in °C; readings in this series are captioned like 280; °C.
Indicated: -30; °C
